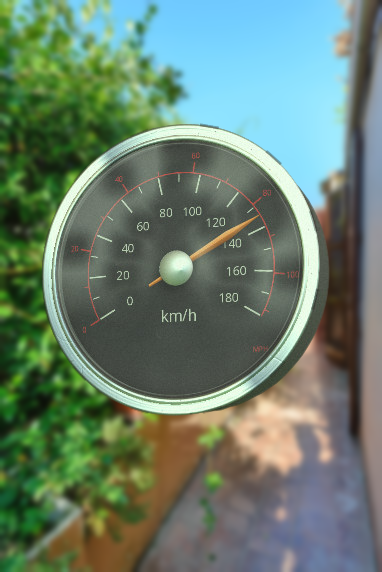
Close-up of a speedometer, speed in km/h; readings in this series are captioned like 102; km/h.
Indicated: 135; km/h
